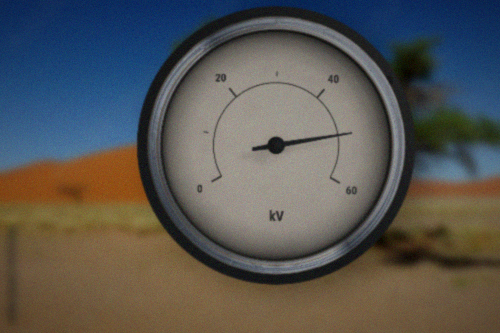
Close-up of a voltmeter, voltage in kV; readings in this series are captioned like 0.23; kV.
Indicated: 50; kV
